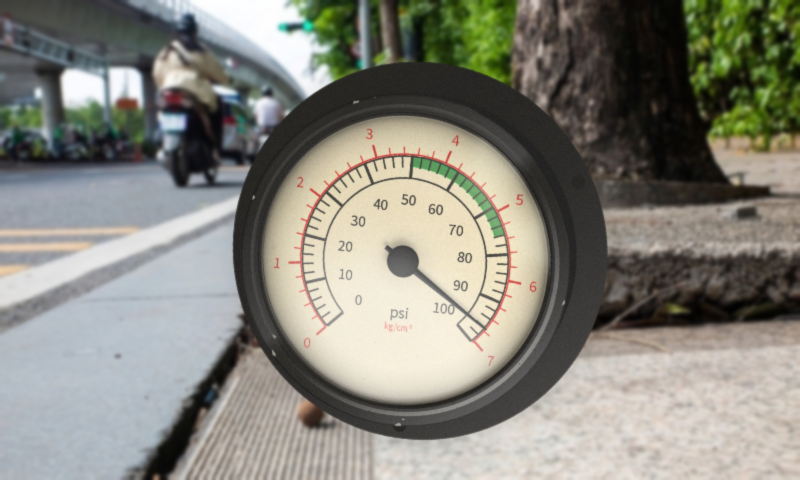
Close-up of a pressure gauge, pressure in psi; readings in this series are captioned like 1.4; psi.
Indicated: 96; psi
